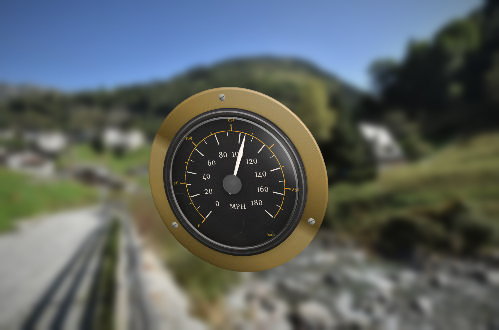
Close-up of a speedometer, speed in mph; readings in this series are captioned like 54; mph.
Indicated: 105; mph
